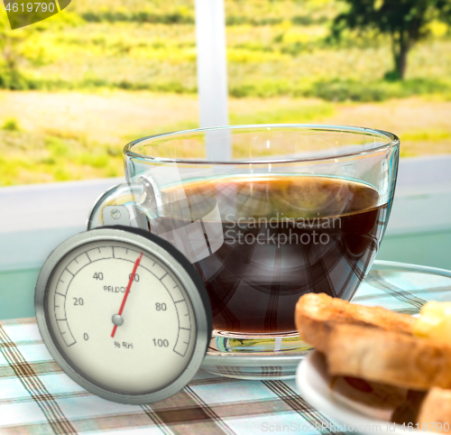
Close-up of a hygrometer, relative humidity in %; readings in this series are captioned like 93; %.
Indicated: 60; %
